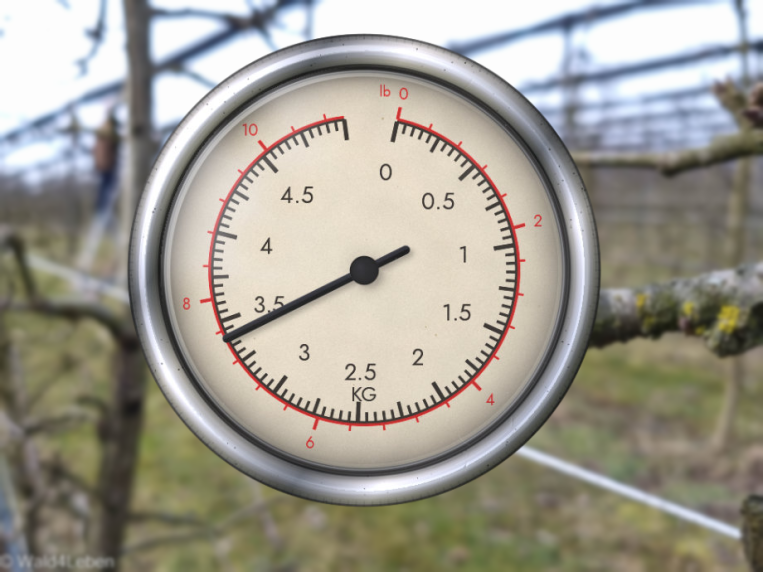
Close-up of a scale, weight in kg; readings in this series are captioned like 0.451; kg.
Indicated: 3.4; kg
